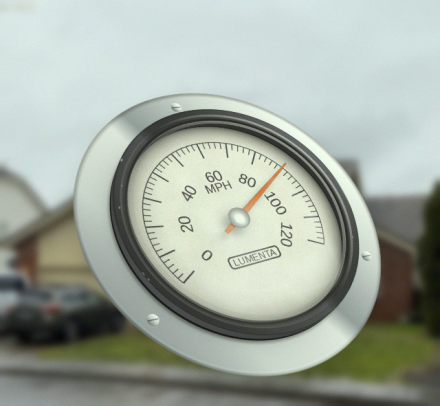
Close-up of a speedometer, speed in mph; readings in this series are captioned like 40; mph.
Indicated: 90; mph
